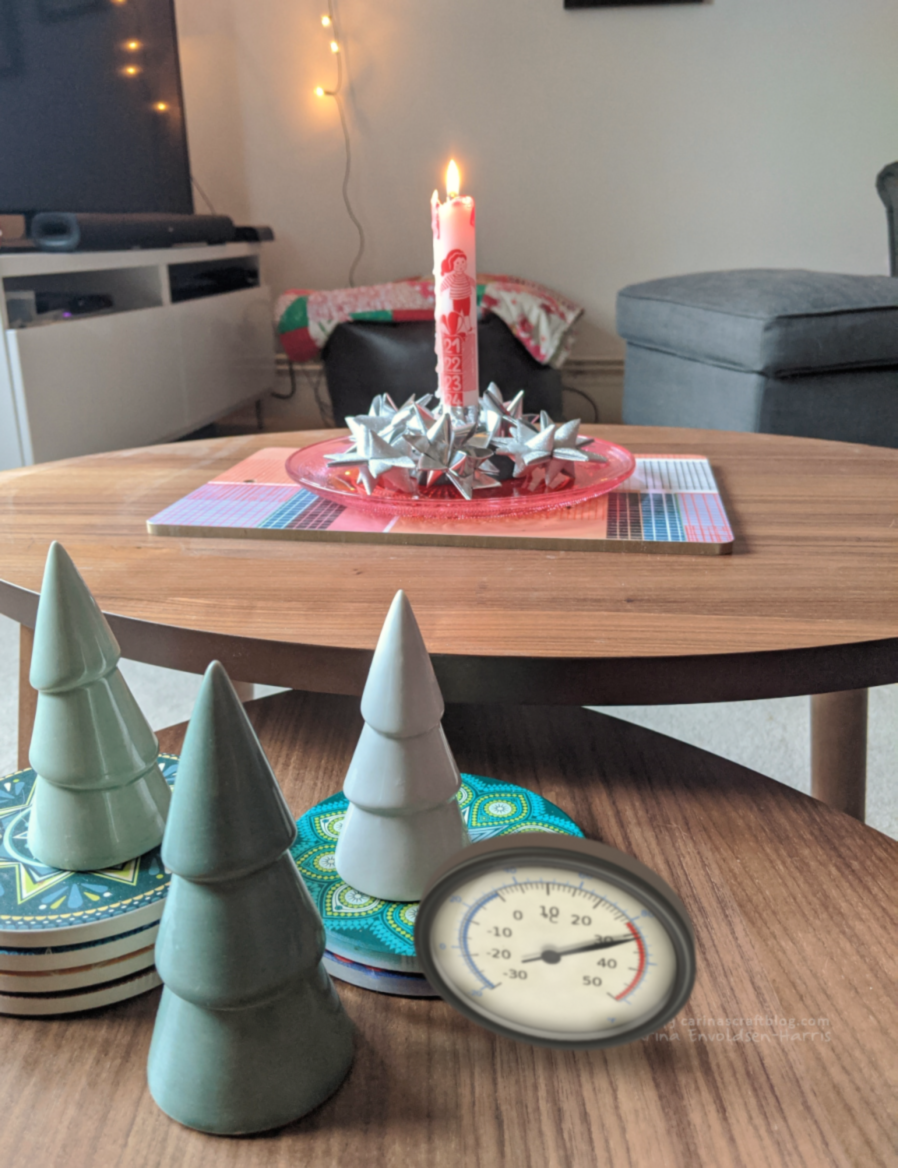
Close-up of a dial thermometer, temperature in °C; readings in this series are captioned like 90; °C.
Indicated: 30; °C
